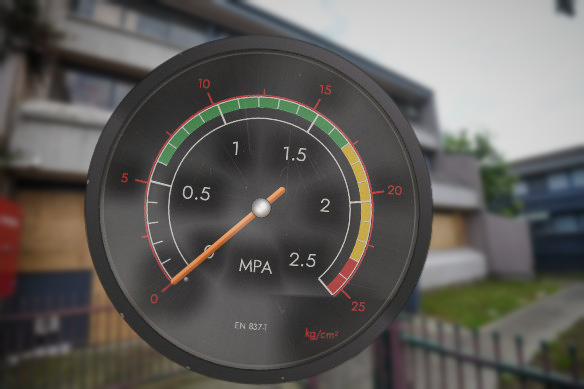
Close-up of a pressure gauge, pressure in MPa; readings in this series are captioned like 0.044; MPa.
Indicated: 0; MPa
